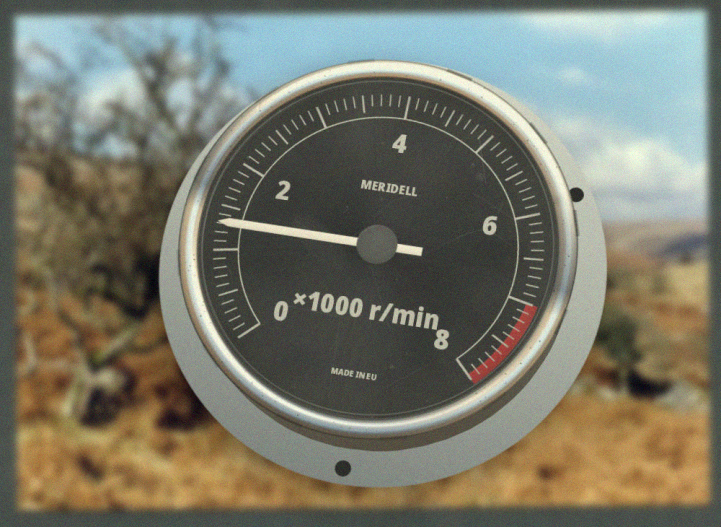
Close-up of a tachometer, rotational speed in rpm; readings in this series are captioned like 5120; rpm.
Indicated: 1300; rpm
